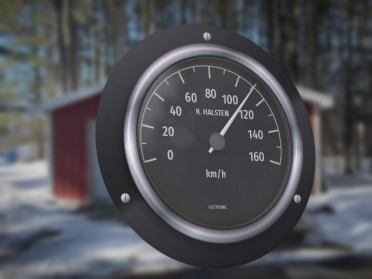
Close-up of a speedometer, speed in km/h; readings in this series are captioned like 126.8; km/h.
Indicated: 110; km/h
